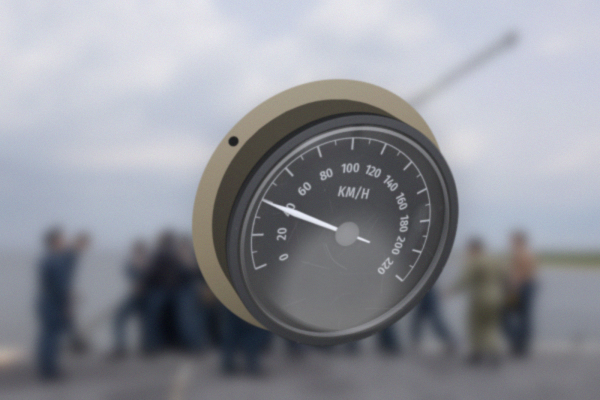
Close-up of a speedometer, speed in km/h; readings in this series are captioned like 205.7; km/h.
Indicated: 40; km/h
